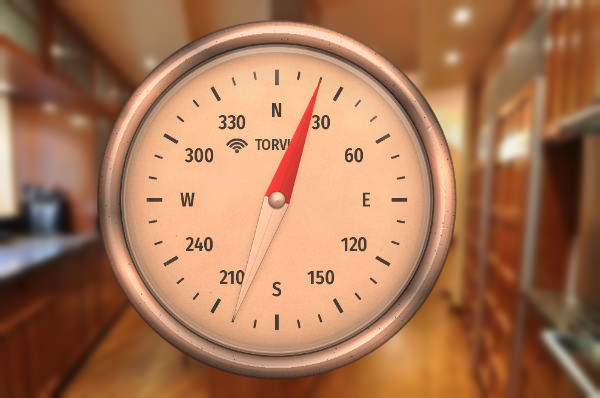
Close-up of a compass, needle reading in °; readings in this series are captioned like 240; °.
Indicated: 20; °
